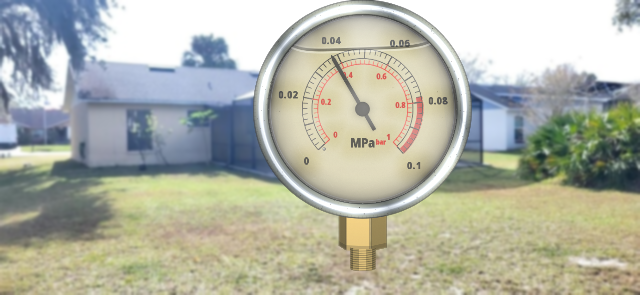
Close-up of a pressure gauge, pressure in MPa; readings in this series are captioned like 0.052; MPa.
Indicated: 0.038; MPa
